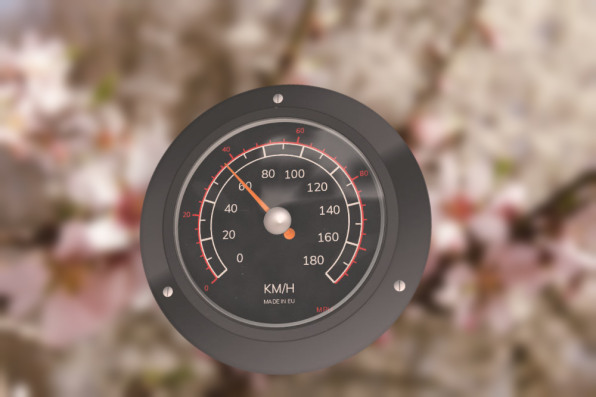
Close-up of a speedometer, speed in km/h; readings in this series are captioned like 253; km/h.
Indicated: 60; km/h
